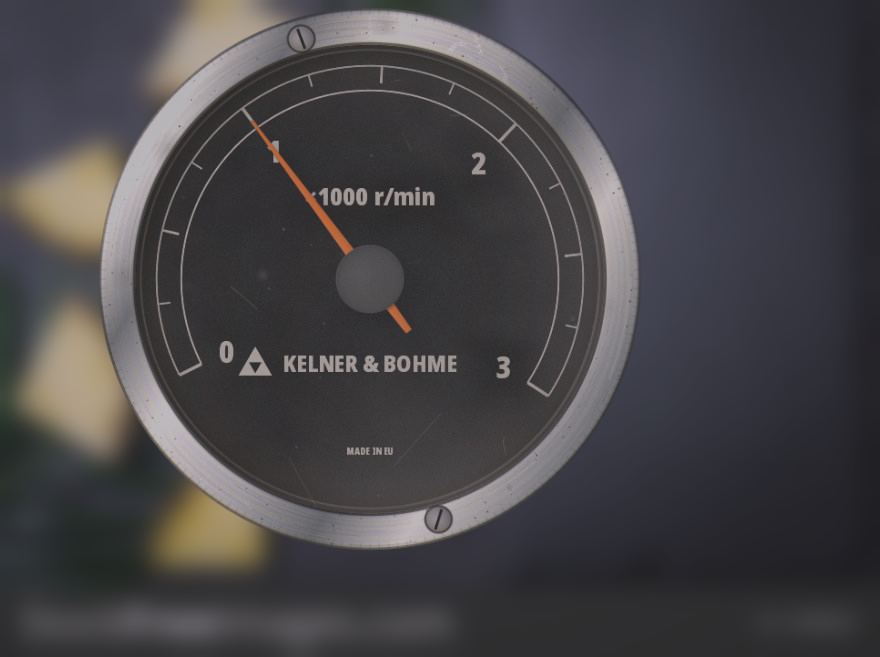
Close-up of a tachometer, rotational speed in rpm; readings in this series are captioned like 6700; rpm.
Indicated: 1000; rpm
